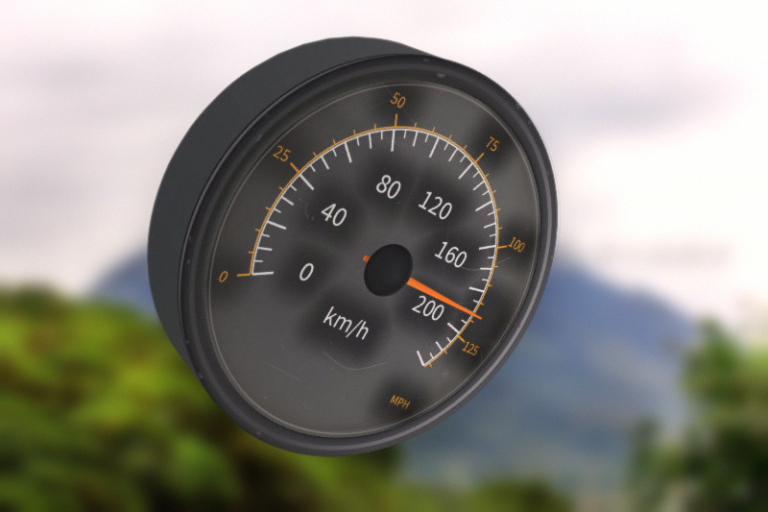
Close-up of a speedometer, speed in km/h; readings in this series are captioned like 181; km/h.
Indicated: 190; km/h
